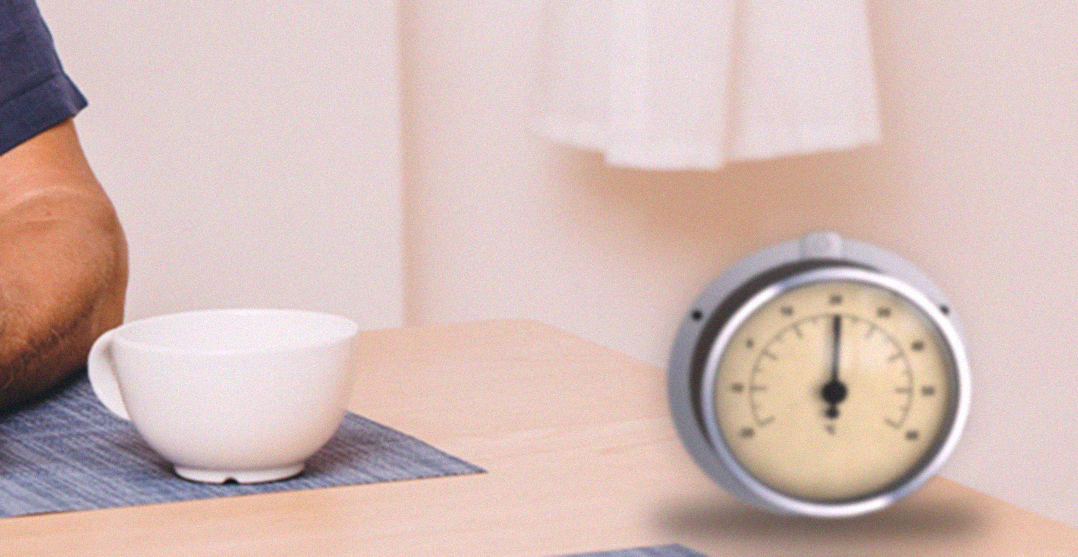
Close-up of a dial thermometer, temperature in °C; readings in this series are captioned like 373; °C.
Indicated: 20; °C
